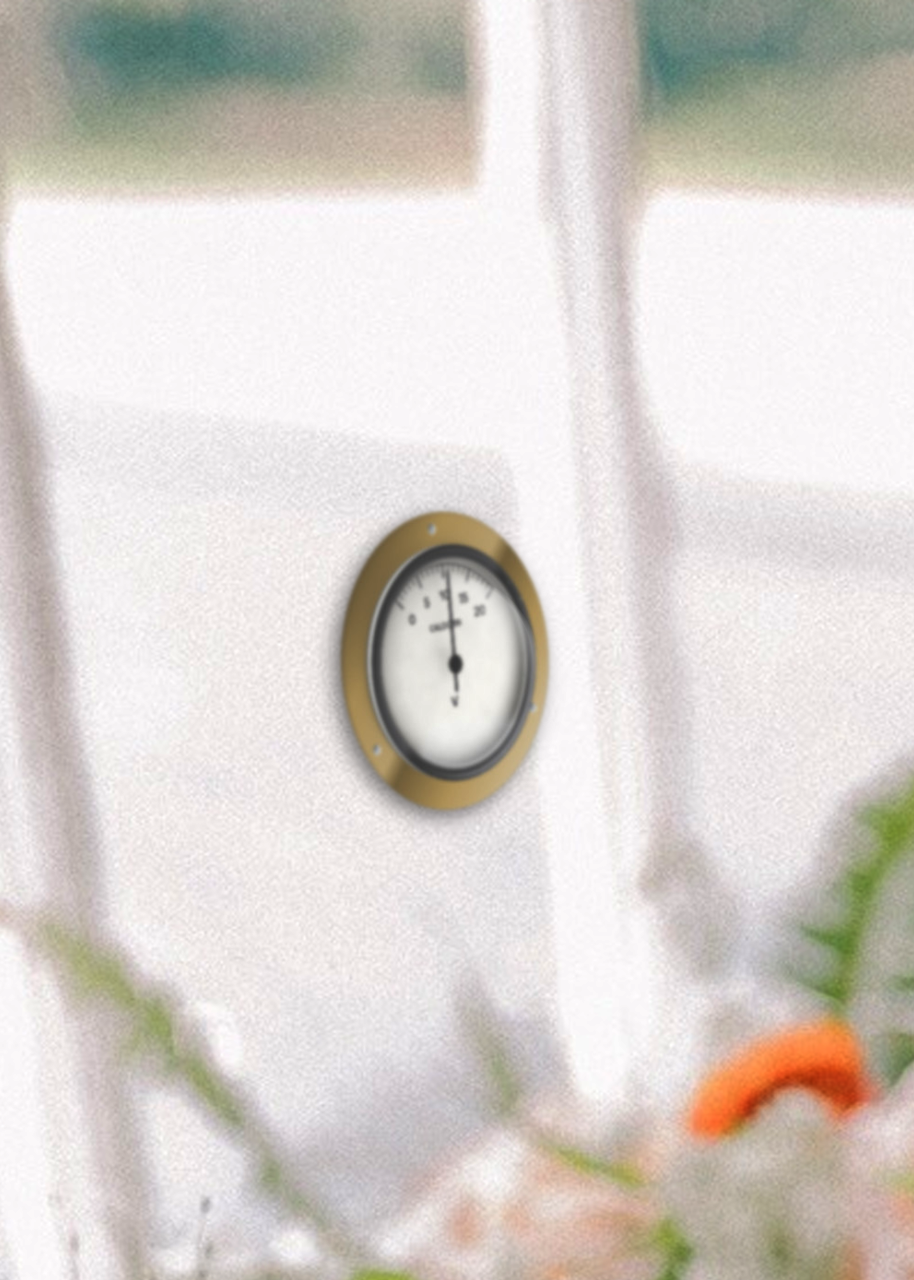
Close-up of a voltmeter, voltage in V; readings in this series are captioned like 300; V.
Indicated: 10; V
